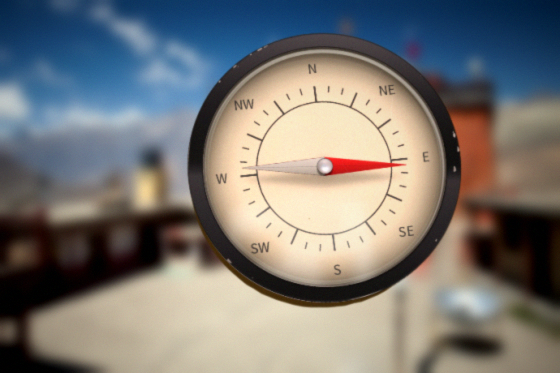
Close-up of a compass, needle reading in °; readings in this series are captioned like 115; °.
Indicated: 95; °
